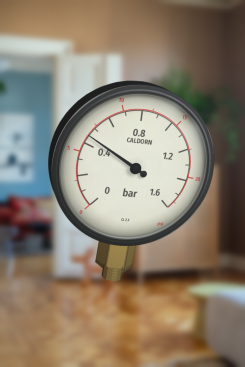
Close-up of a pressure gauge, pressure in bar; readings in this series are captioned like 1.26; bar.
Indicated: 0.45; bar
